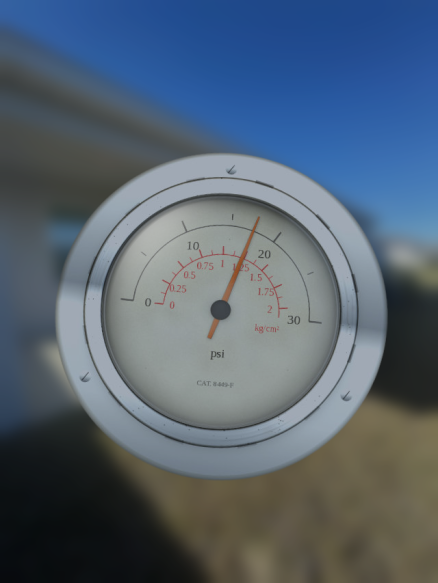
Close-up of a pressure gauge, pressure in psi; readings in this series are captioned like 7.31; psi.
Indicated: 17.5; psi
